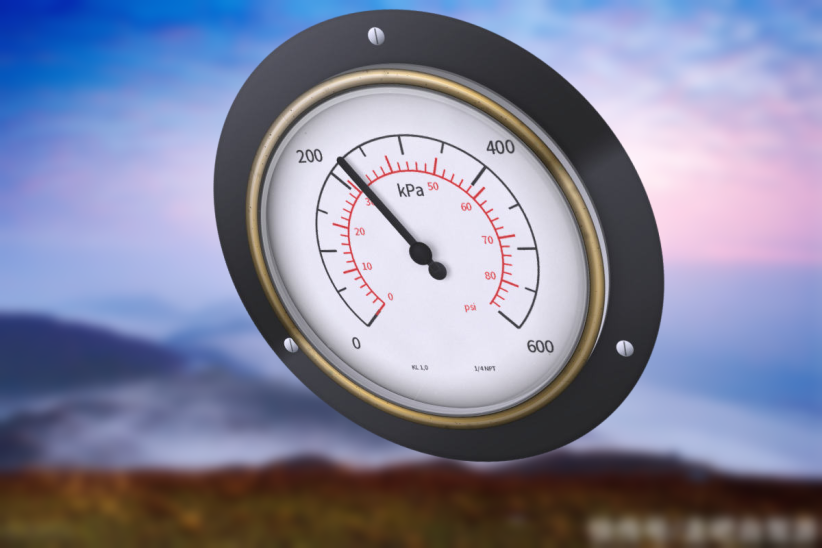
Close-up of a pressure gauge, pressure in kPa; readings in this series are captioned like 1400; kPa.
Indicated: 225; kPa
